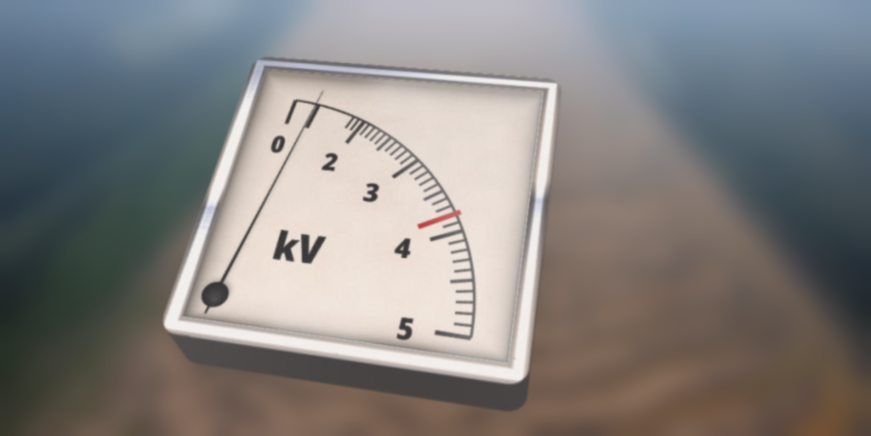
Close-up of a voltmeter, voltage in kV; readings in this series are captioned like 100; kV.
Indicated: 1; kV
